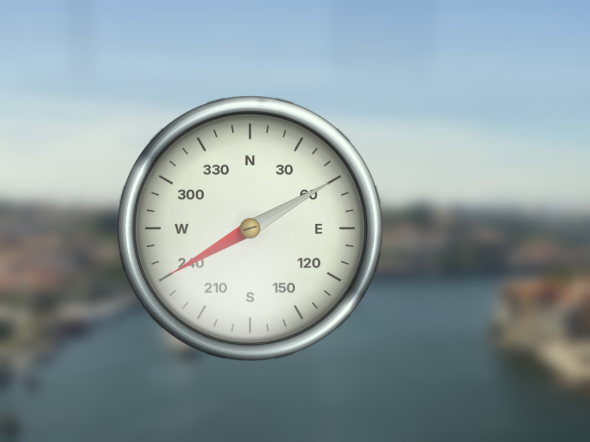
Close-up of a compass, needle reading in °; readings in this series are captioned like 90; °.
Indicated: 240; °
